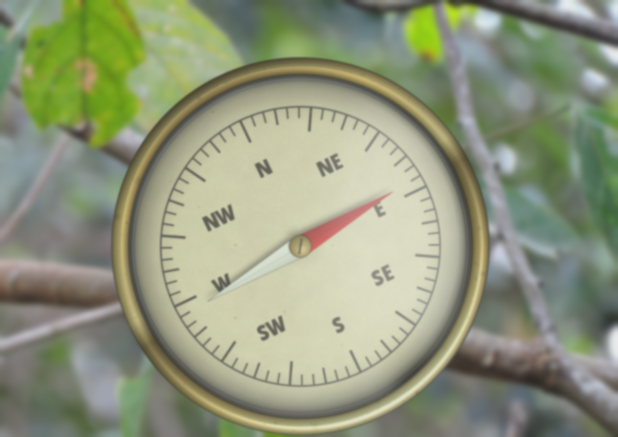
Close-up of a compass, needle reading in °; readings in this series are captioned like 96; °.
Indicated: 85; °
